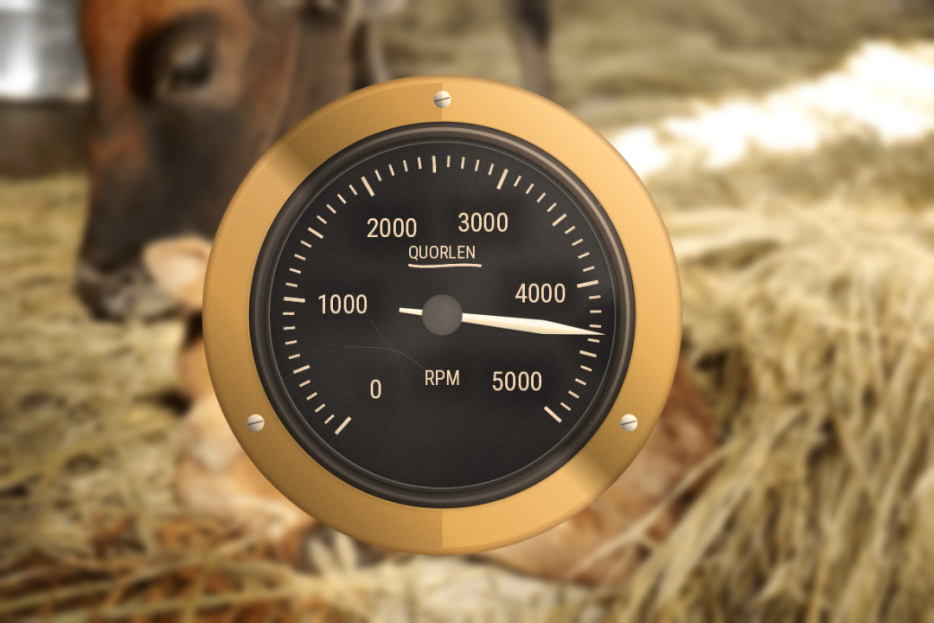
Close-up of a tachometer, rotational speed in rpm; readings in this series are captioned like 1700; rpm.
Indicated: 4350; rpm
